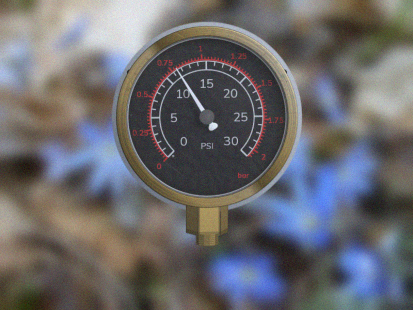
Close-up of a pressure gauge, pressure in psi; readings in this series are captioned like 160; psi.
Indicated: 11.5; psi
